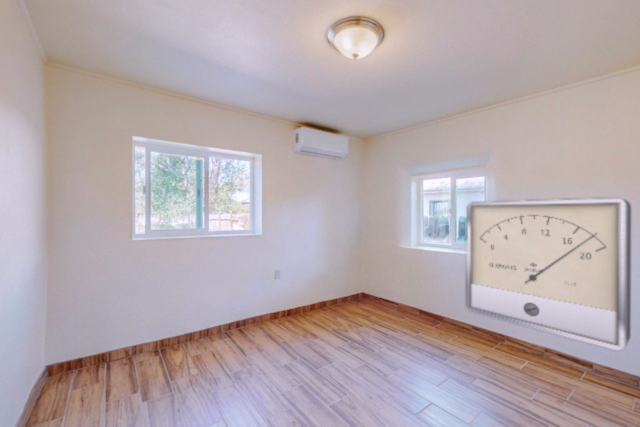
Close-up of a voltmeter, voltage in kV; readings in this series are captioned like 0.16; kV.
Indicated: 18; kV
